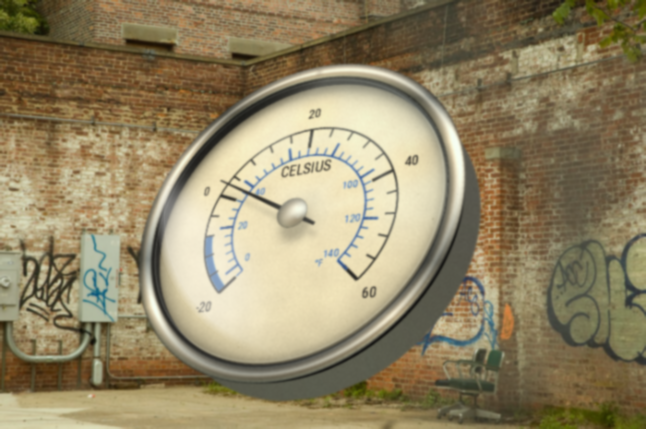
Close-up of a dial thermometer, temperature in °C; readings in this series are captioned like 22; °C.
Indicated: 2; °C
